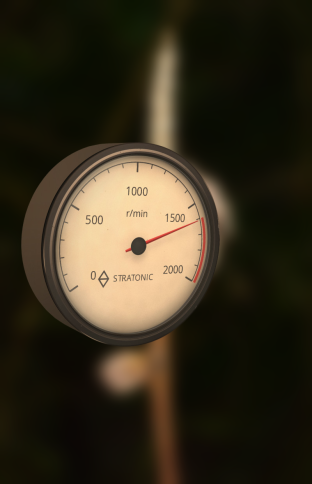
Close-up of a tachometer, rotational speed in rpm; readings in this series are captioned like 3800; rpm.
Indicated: 1600; rpm
